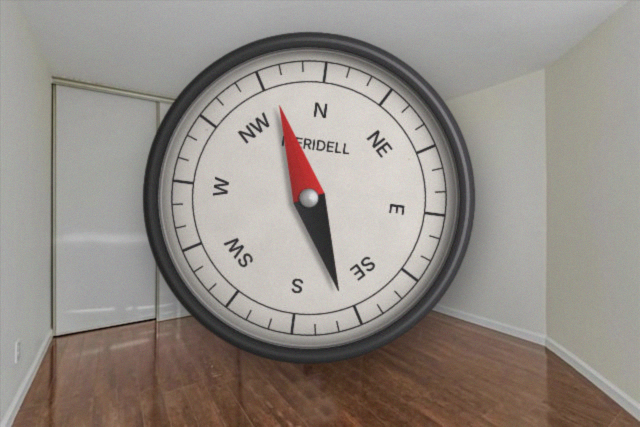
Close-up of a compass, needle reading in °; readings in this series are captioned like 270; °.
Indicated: 335; °
